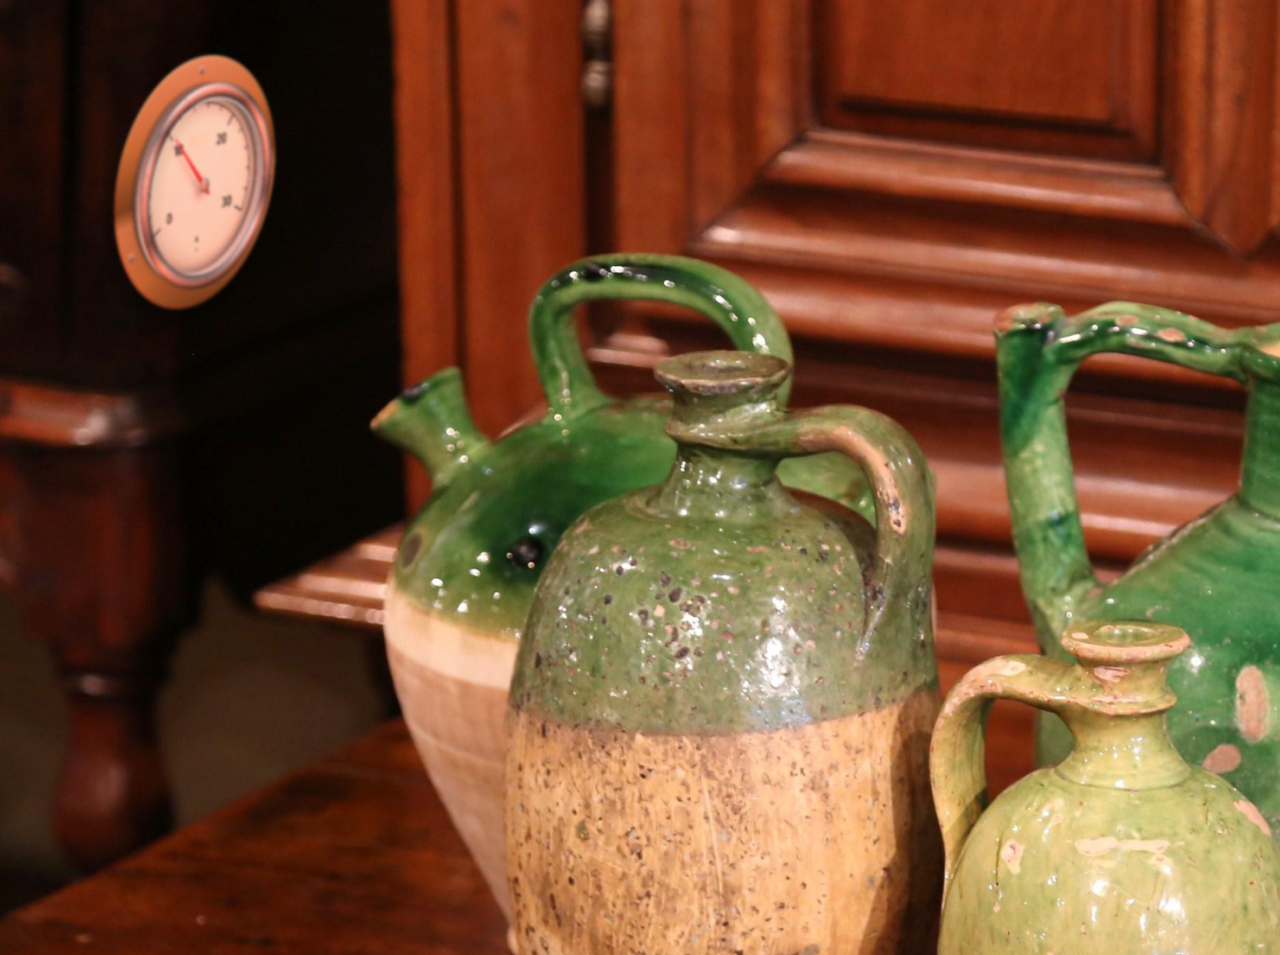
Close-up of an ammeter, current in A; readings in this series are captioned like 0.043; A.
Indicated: 10; A
